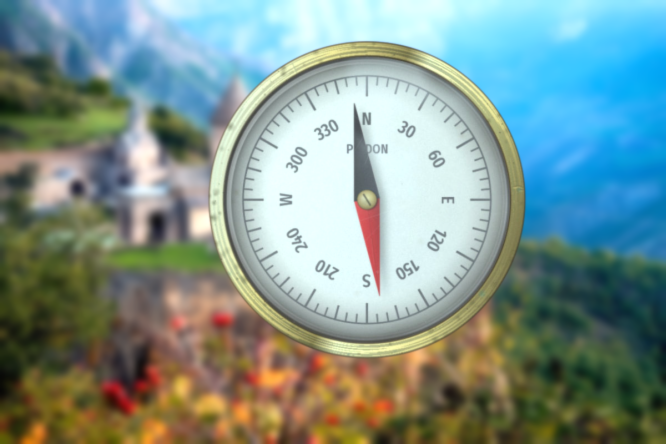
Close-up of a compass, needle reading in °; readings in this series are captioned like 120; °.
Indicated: 172.5; °
